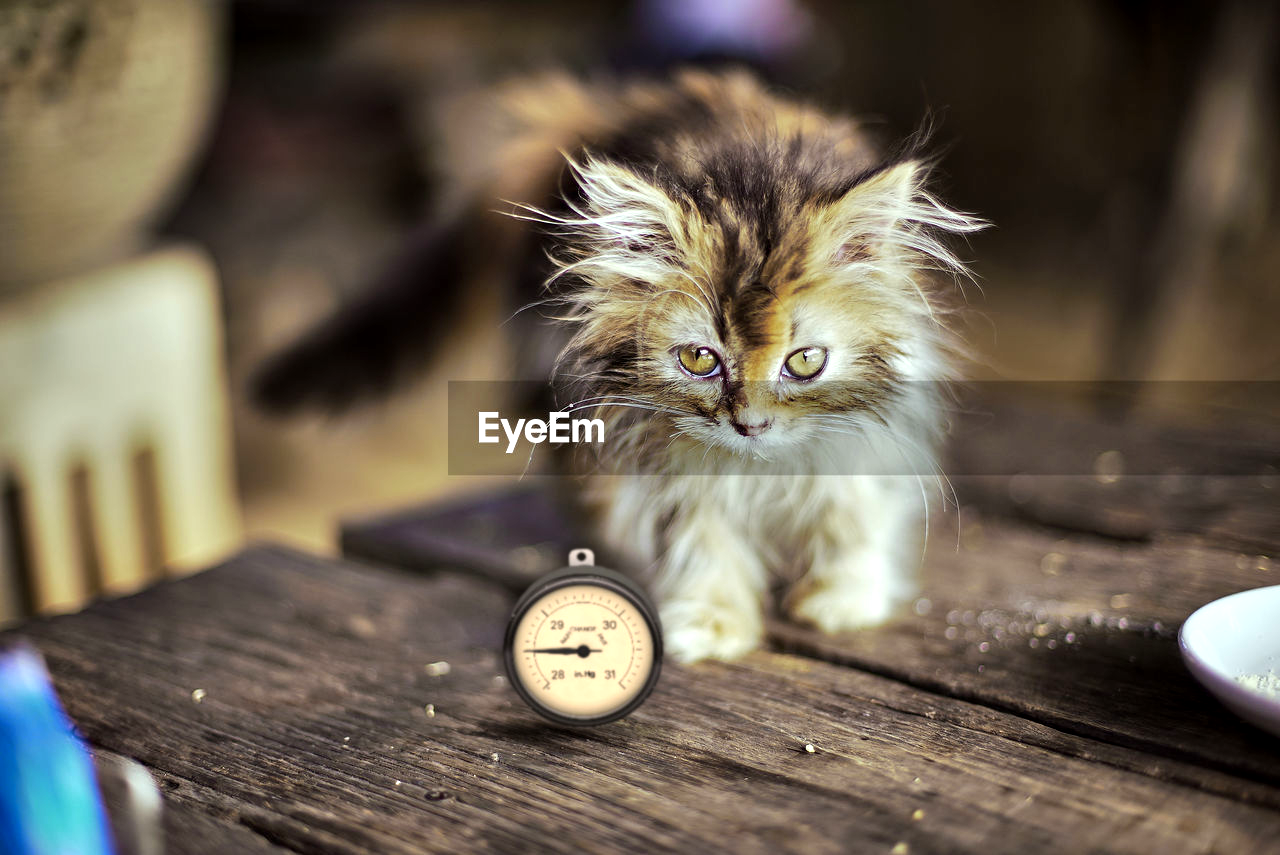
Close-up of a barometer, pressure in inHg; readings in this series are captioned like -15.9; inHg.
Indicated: 28.5; inHg
